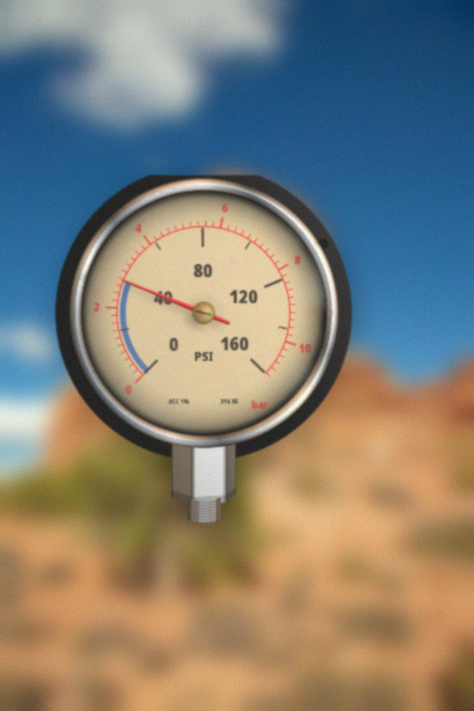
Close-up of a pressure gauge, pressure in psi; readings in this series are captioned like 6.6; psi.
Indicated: 40; psi
